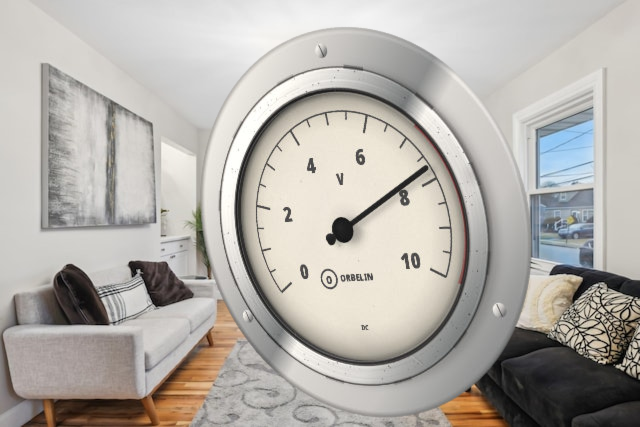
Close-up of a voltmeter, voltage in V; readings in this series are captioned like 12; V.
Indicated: 7.75; V
